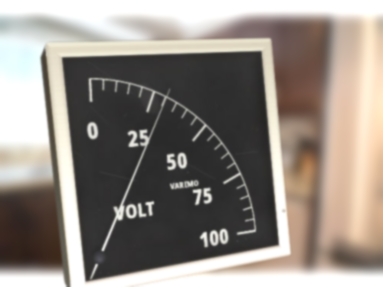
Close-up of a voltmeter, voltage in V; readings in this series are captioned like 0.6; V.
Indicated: 30; V
